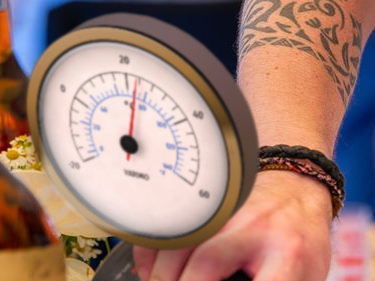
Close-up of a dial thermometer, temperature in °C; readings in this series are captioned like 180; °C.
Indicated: 24; °C
